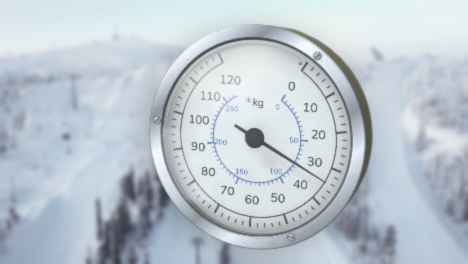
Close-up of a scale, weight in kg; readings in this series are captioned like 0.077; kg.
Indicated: 34; kg
